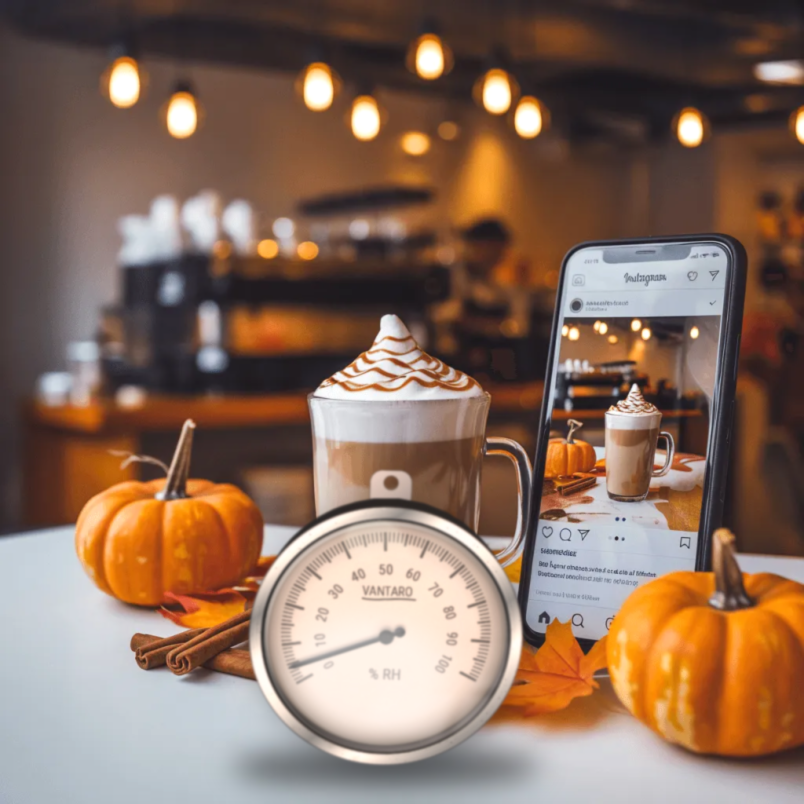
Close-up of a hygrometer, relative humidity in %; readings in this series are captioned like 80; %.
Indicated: 5; %
